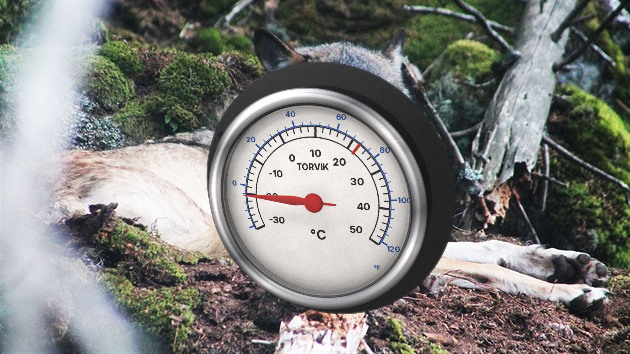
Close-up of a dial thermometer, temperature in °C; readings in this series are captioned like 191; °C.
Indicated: -20; °C
